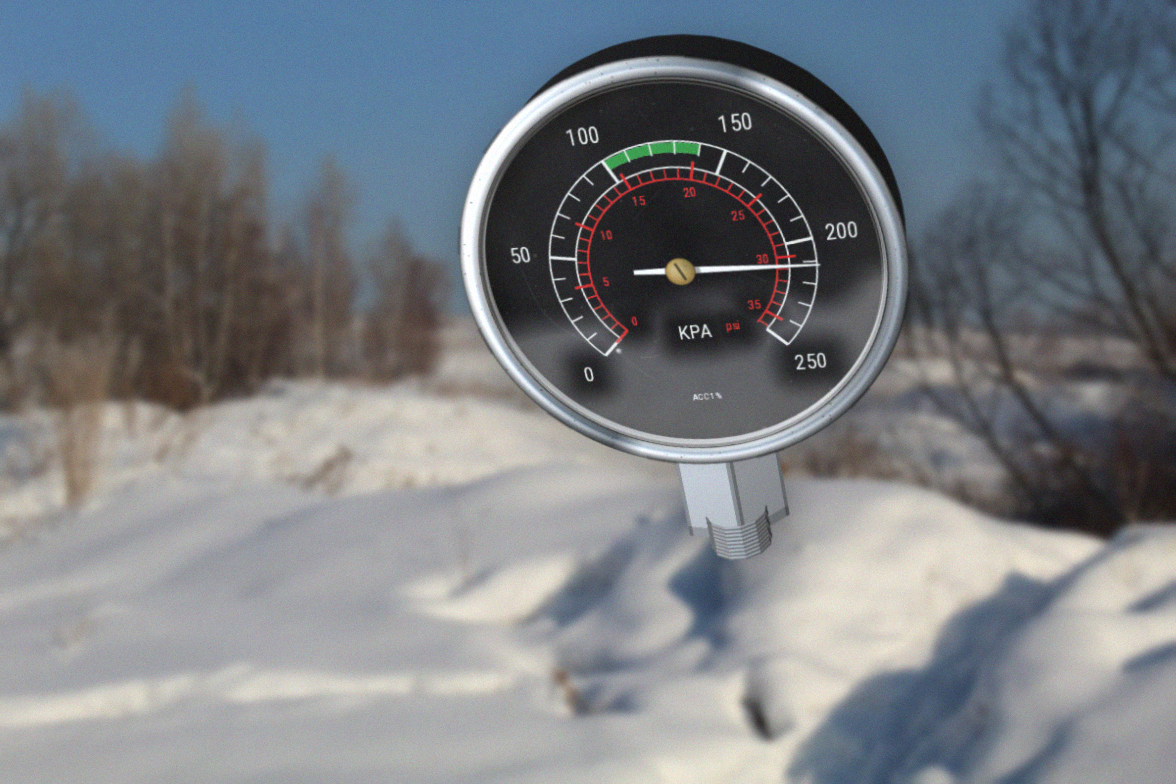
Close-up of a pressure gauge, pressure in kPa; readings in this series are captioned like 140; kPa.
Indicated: 210; kPa
